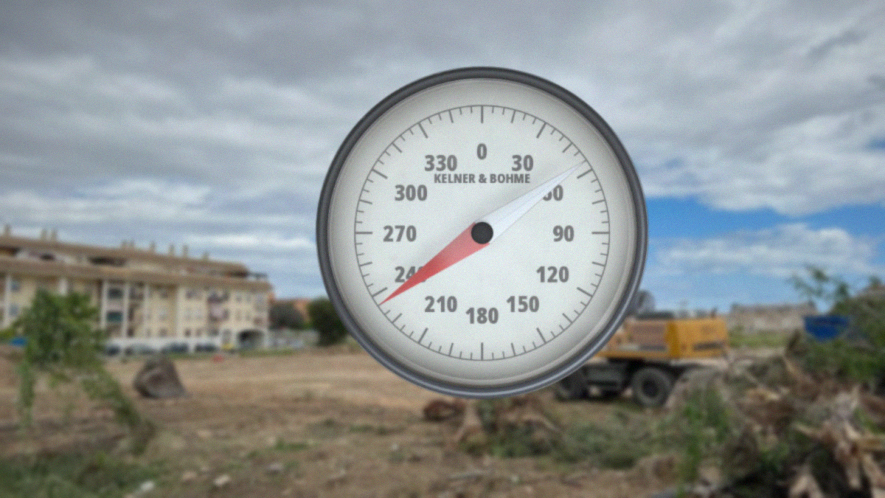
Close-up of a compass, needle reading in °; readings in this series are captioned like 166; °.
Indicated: 235; °
